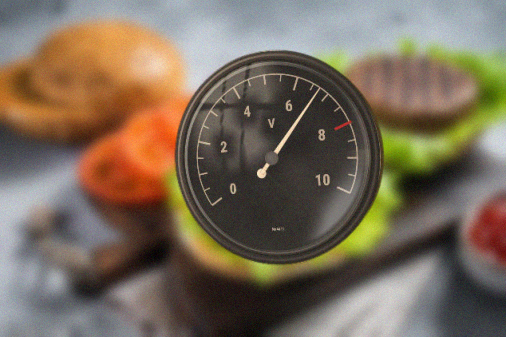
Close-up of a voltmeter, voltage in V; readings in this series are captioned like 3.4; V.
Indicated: 6.75; V
